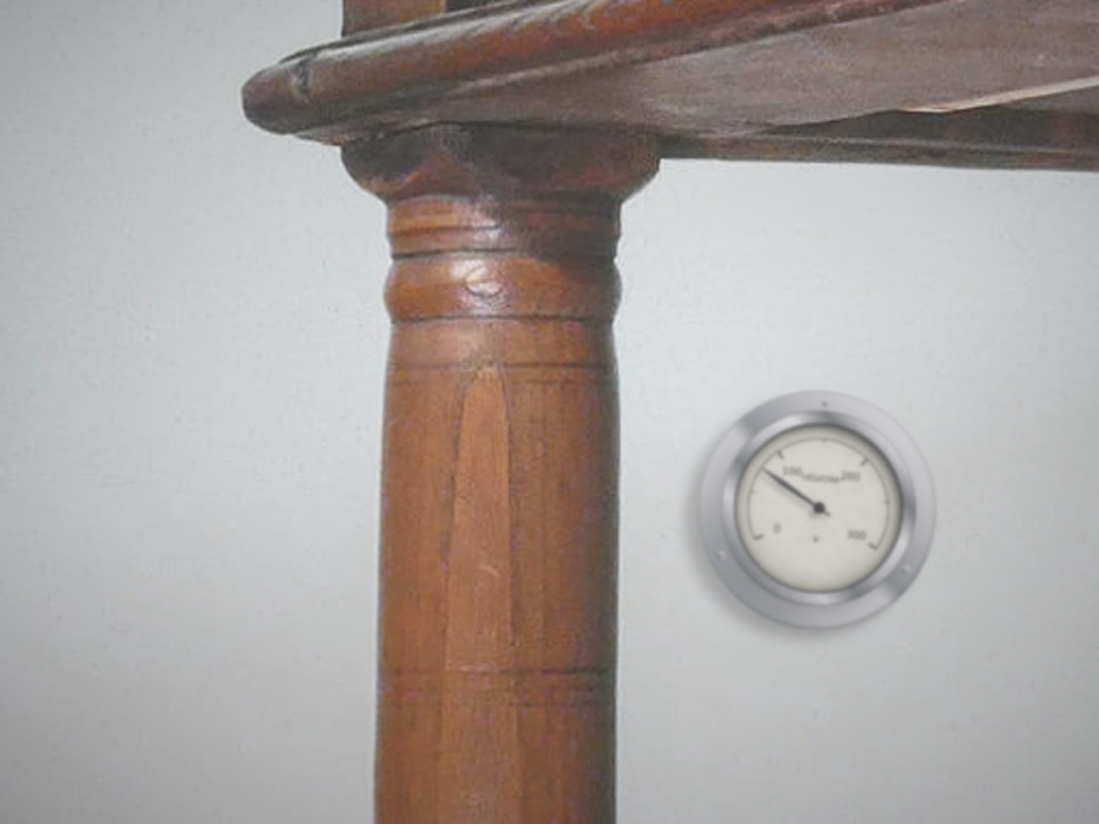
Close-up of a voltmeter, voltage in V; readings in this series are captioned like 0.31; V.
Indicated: 75; V
